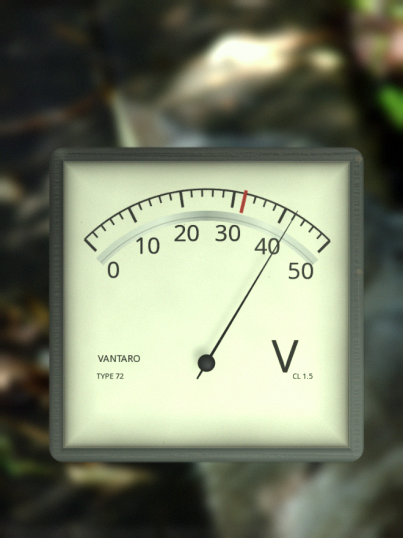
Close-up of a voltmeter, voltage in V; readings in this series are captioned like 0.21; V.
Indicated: 42; V
